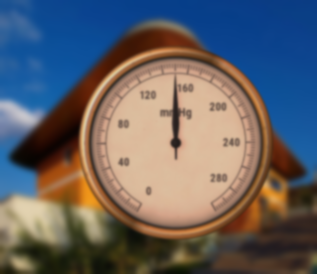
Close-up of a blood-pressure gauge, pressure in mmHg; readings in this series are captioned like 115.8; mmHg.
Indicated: 150; mmHg
